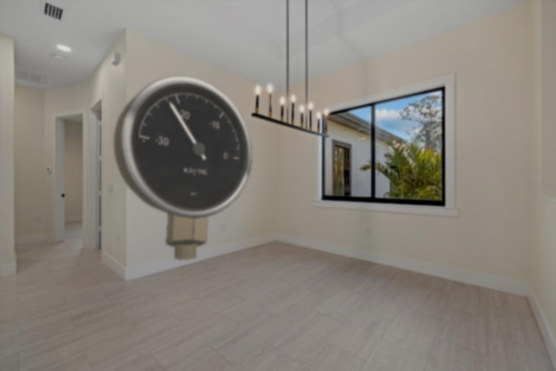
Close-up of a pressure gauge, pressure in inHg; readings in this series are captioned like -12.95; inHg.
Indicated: -22; inHg
